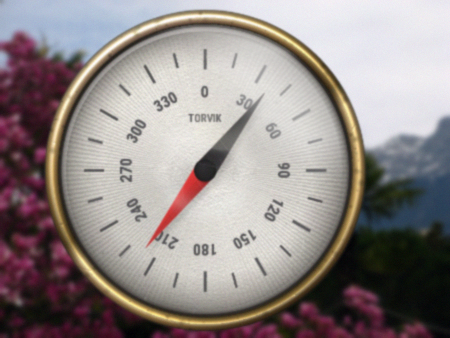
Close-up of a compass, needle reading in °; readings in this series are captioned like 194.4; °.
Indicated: 217.5; °
